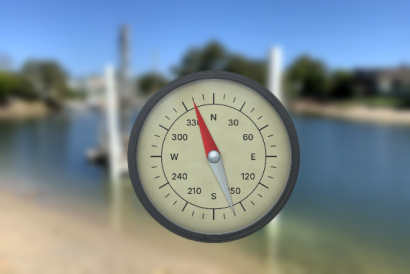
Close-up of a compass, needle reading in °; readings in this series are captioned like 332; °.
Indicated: 340; °
